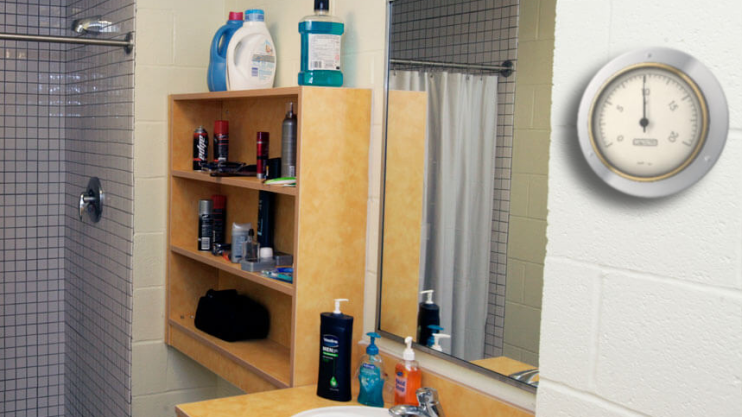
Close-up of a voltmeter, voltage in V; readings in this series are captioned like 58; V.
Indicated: 10; V
